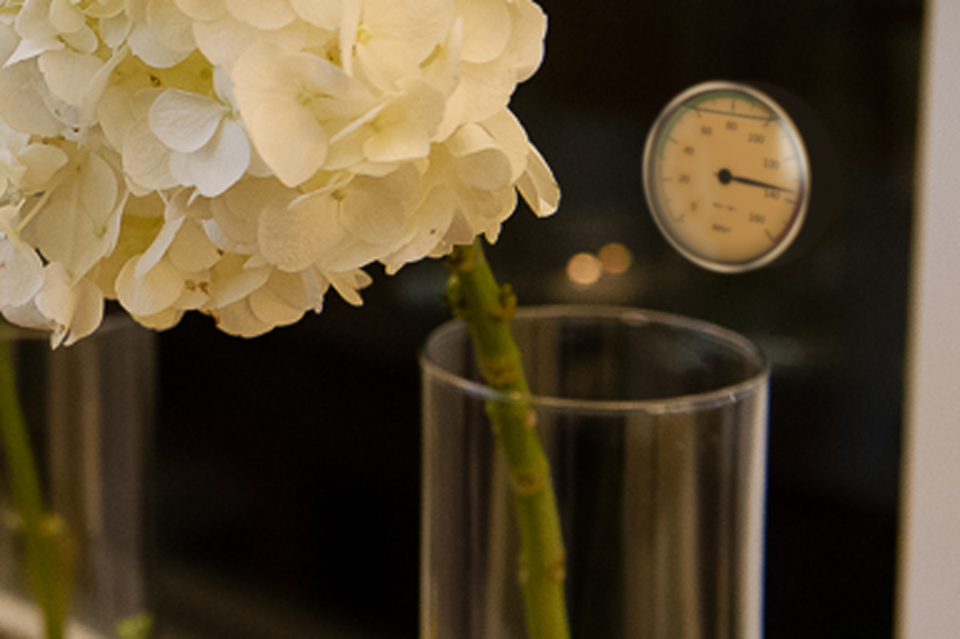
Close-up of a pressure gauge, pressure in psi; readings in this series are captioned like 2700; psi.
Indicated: 135; psi
